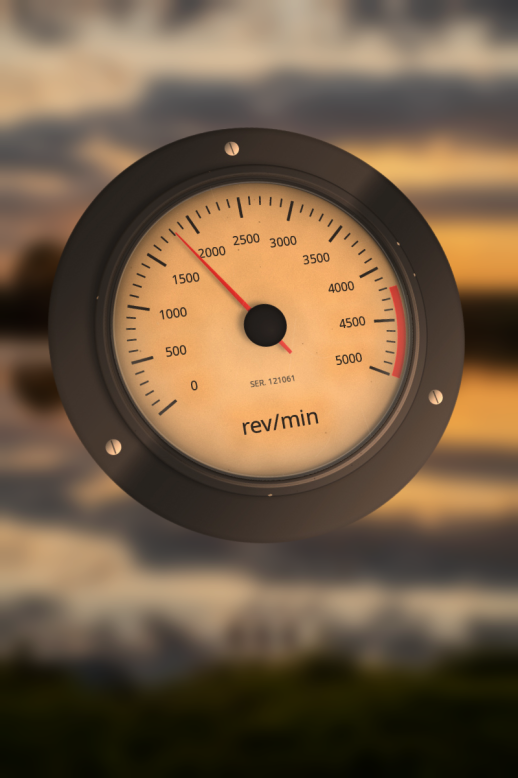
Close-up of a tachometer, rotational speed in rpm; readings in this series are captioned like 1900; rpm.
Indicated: 1800; rpm
